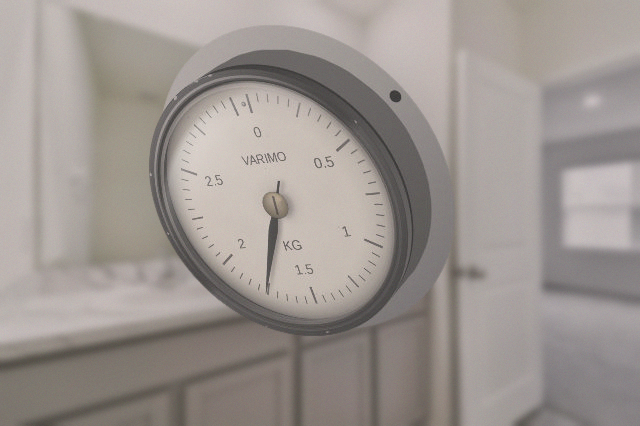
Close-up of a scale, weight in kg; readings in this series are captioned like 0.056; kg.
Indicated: 1.75; kg
